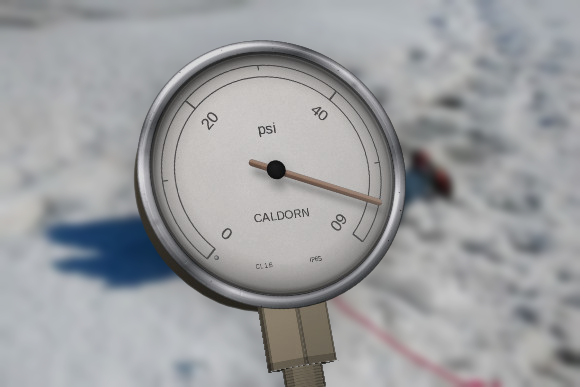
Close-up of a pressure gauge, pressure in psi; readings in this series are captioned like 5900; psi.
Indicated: 55; psi
